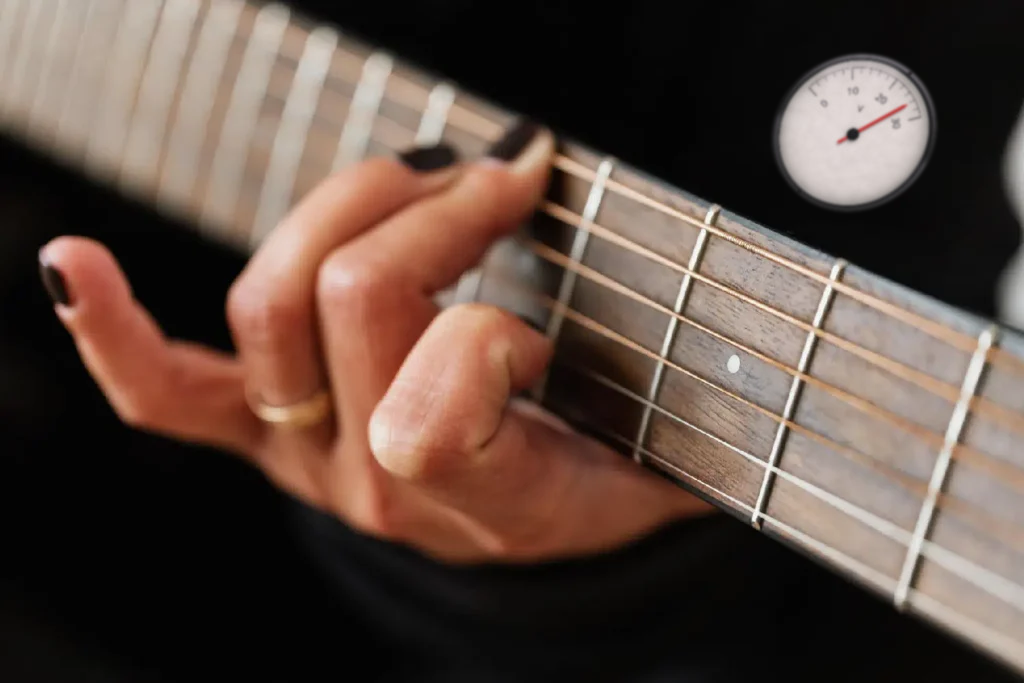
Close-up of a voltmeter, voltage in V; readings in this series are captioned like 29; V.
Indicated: 26; V
